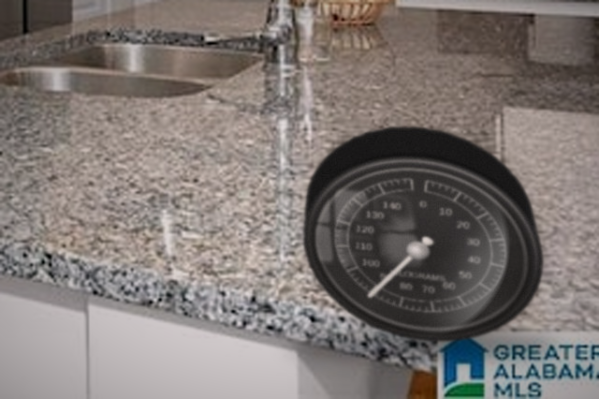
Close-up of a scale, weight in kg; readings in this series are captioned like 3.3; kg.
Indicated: 90; kg
